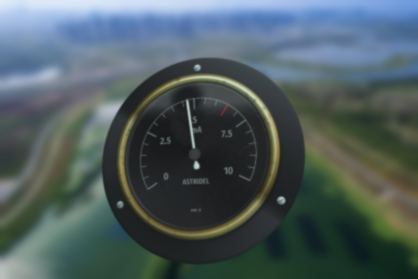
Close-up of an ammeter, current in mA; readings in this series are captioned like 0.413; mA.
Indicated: 4.75; mA
